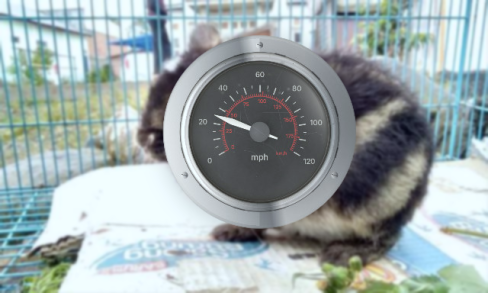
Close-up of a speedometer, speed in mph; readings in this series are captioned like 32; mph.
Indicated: 25; mph
